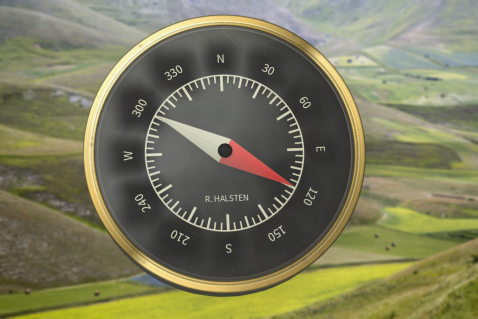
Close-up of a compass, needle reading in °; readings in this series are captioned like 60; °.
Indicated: 120; °
